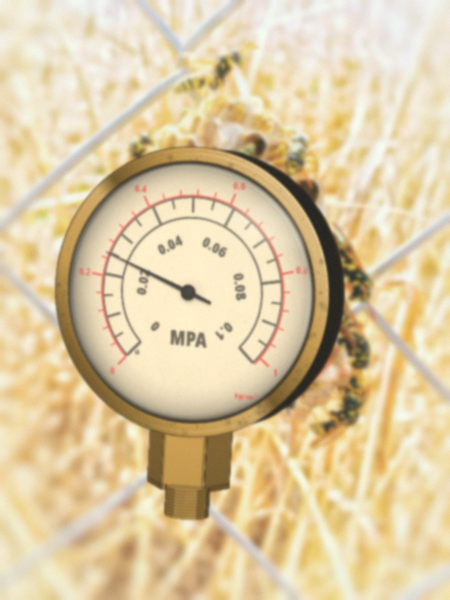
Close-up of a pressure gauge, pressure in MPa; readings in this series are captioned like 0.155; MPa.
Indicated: 0.025; MPa
